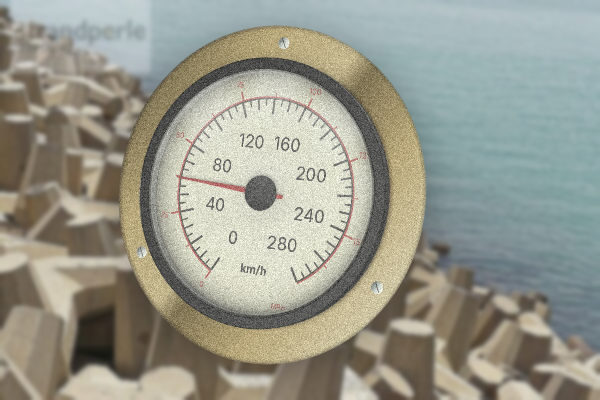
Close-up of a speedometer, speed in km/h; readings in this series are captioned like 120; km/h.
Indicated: 60; km/h
